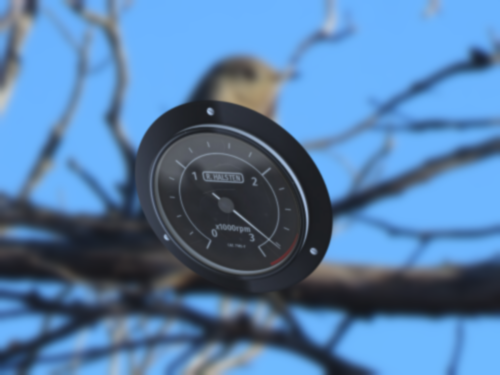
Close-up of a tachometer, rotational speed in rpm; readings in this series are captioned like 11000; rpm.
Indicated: 2800; rpm
